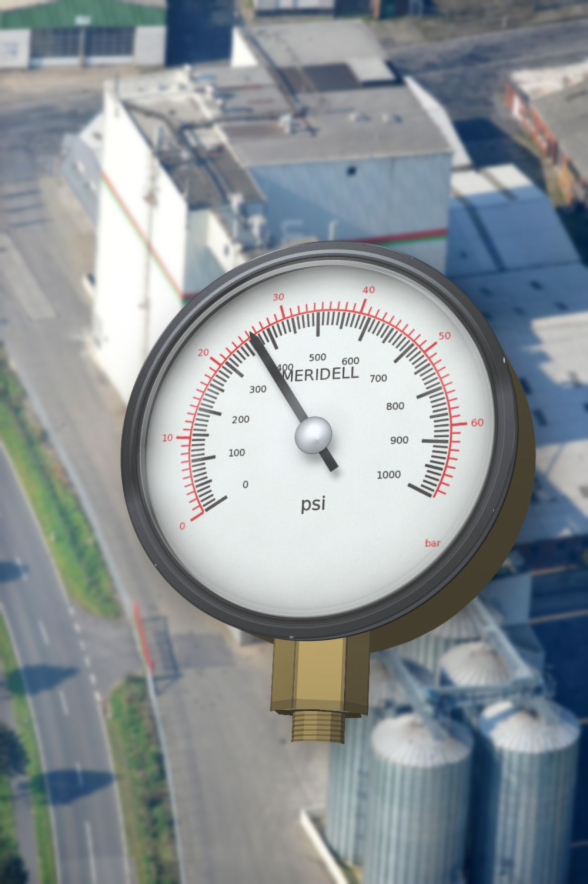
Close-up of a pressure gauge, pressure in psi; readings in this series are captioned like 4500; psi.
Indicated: 370; psi
